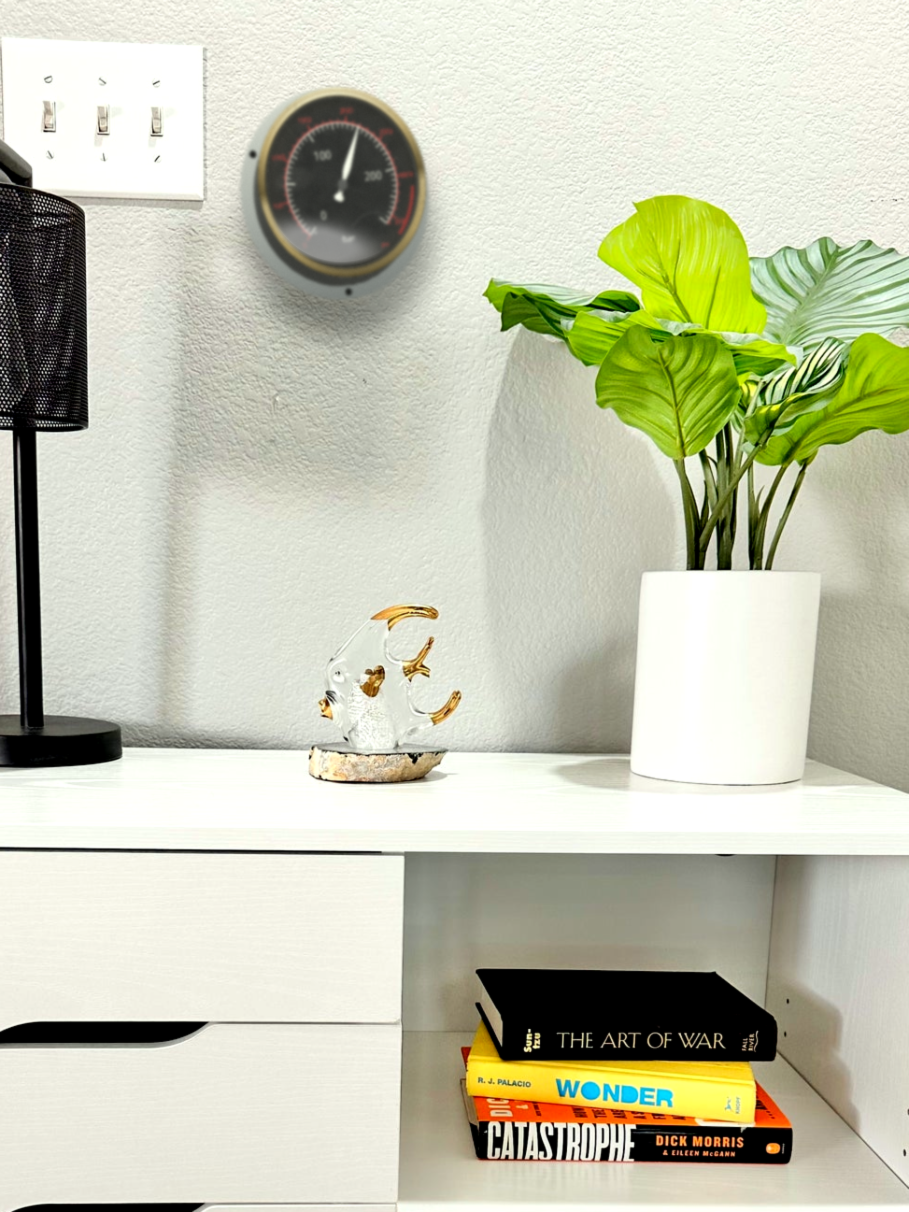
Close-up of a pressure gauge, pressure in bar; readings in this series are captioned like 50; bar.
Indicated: 150; bar
